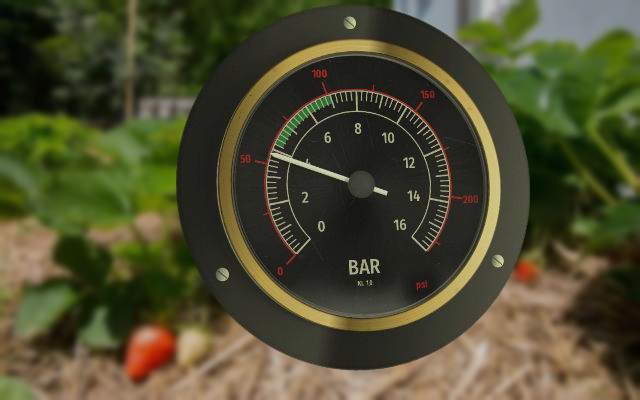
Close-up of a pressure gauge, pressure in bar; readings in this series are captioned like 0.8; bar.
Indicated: 3.8; bar
